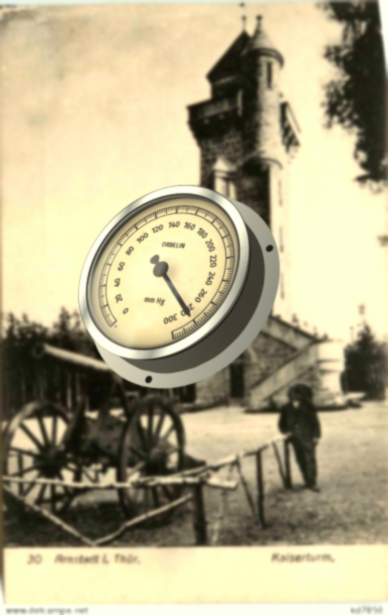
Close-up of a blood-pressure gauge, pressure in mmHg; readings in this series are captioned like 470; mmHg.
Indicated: 280; mmHg
